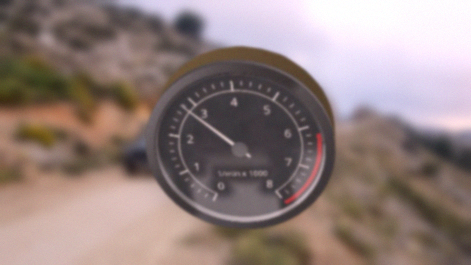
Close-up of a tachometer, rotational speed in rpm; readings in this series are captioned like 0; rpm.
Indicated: 2800; rpm
